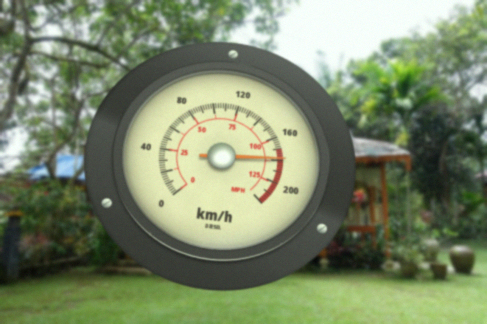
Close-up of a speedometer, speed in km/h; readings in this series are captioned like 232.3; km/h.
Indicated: 180; km/h
